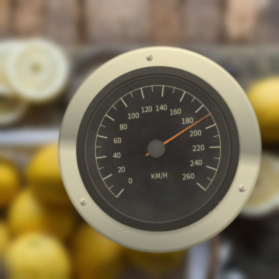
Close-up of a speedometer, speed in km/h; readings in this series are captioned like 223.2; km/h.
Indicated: 190; km/h
